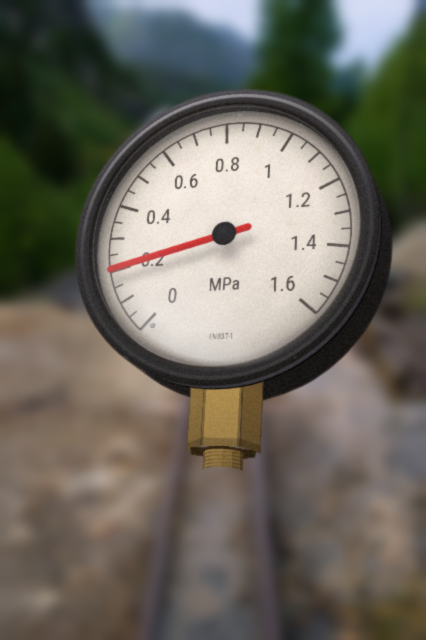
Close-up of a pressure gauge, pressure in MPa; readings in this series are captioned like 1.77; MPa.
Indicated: 0.2; MPa
